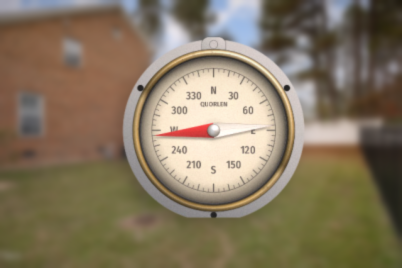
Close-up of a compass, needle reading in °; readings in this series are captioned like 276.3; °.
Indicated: 265; °
